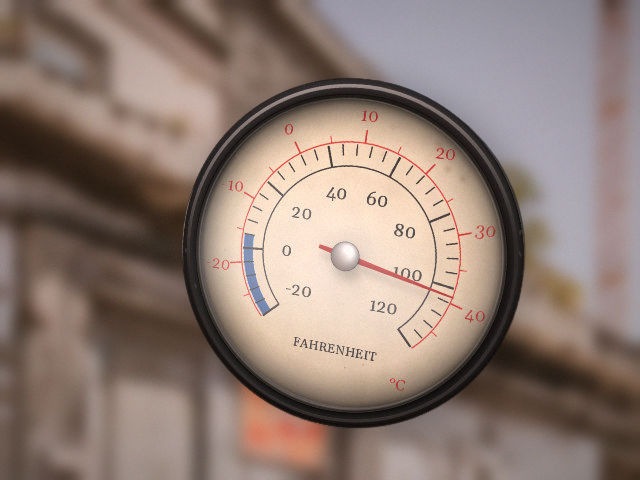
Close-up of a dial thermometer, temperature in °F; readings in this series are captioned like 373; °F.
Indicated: 102; °F
